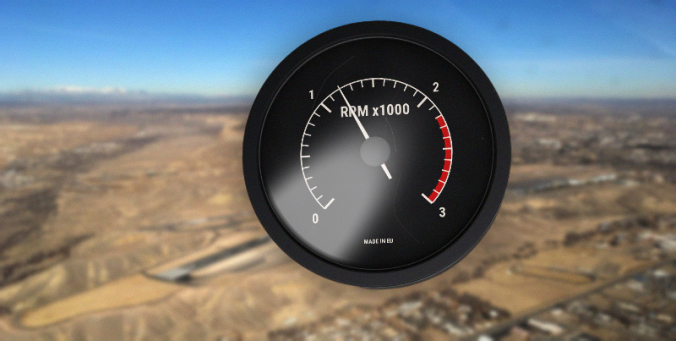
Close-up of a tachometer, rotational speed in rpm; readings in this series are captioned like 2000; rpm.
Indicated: 1200; rpm
